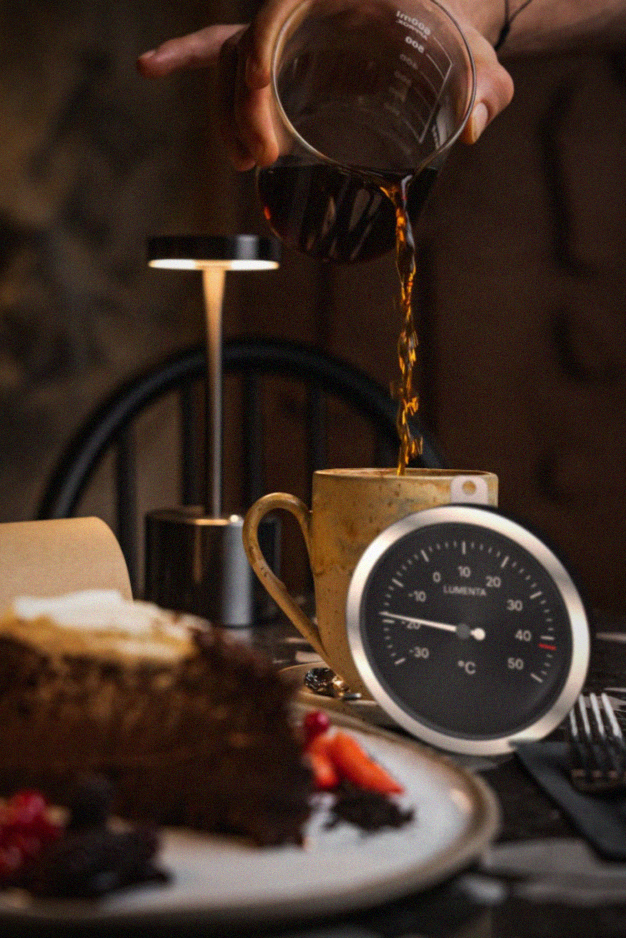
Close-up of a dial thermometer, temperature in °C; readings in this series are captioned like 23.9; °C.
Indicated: -18; °C
